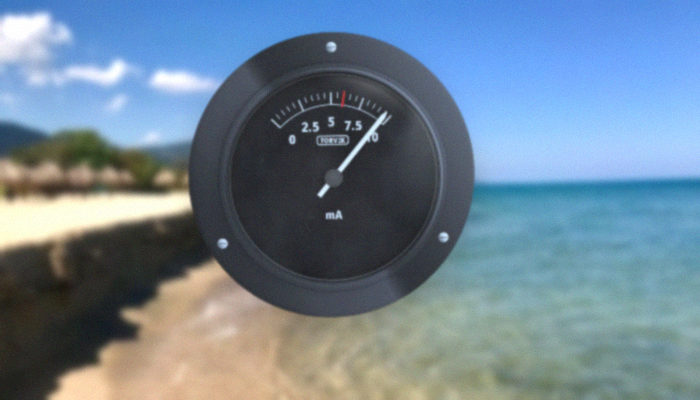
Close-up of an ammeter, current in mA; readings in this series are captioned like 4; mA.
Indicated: 9.5; mA
